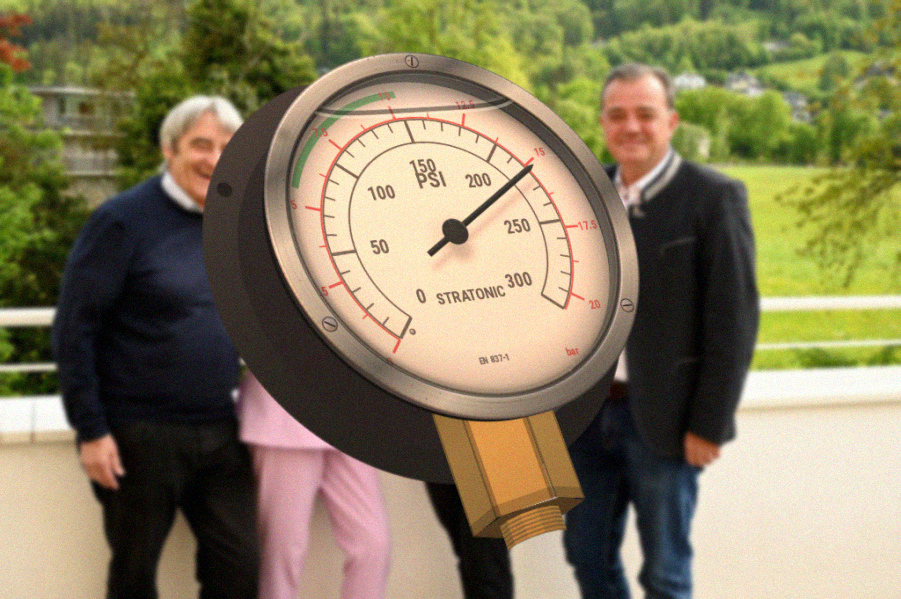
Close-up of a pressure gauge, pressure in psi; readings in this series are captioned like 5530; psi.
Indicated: 220; psi
